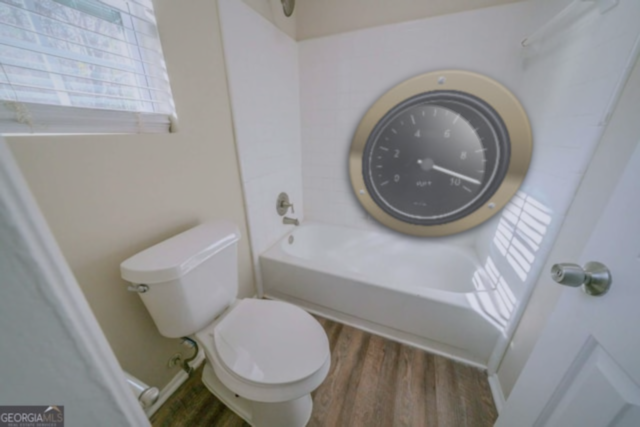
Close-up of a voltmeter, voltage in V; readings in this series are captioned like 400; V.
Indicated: 9.5; V
